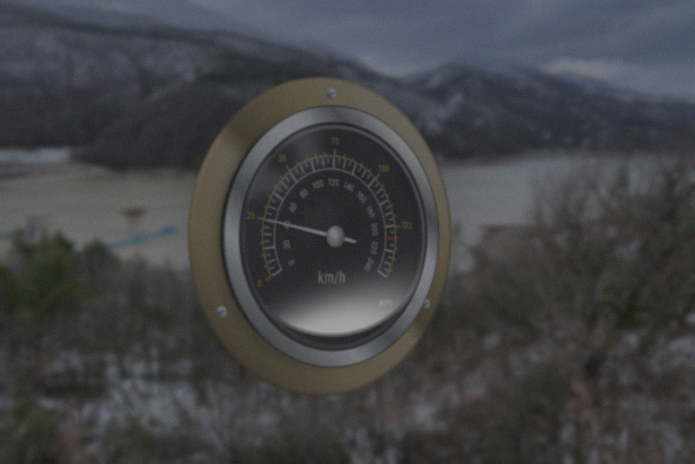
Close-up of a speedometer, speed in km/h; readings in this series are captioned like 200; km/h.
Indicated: 40; km/h
